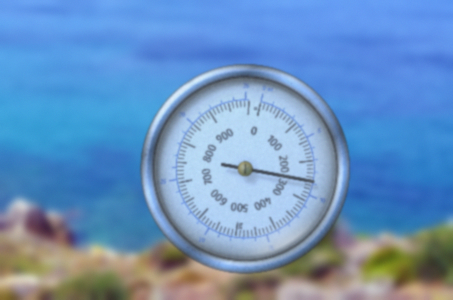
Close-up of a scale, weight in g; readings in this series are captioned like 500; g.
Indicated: 250; g
